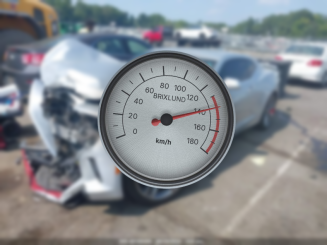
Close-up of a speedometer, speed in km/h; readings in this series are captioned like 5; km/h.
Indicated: 140; km/h
